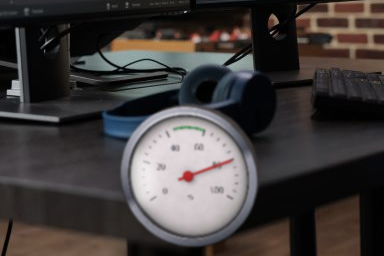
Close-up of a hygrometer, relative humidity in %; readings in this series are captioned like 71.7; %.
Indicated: 80; %
